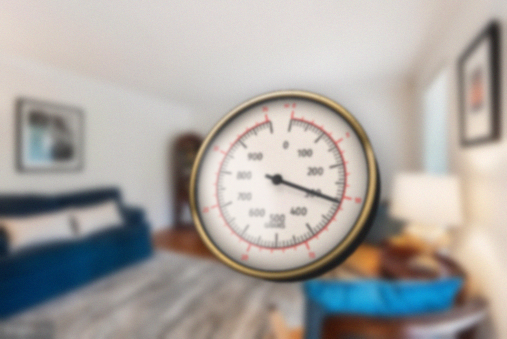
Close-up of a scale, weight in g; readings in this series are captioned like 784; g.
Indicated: 300; g
